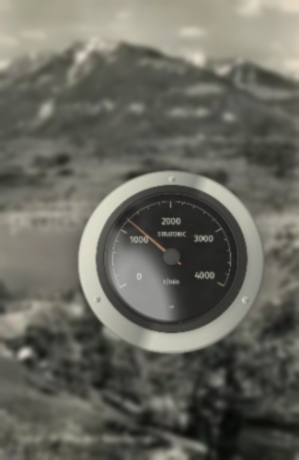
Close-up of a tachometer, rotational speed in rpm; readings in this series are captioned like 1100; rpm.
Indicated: 1200; rpm
